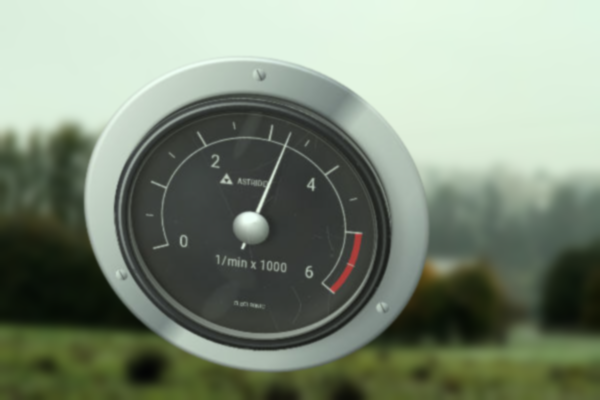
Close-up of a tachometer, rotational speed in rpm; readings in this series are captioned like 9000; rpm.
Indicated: 3250; rpm
